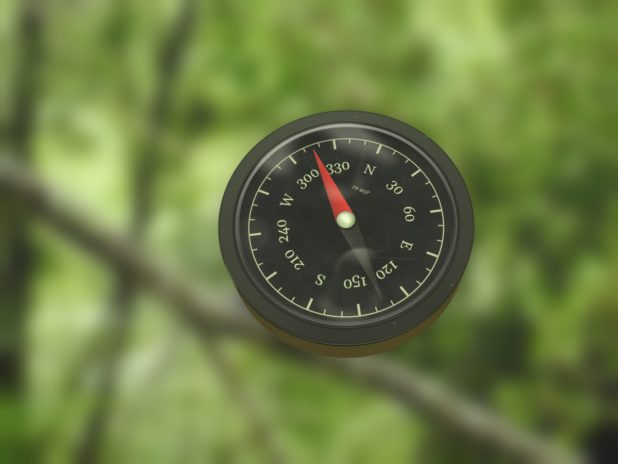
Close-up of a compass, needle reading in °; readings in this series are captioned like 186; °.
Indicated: 315; °
